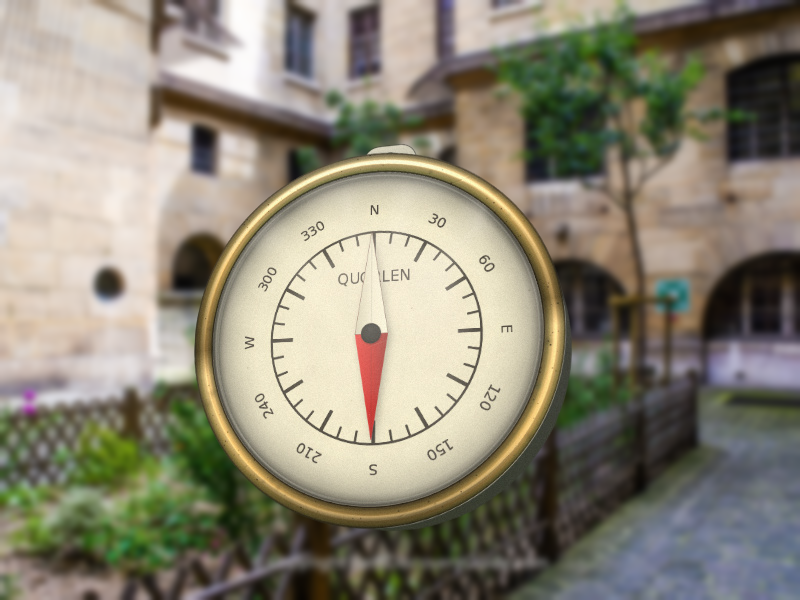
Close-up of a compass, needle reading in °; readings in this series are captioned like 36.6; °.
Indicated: 180; °
